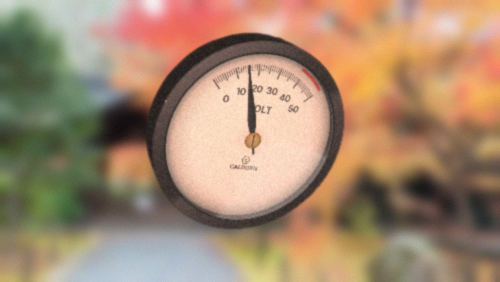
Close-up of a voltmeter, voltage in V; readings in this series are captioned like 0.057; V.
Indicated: 15; V
